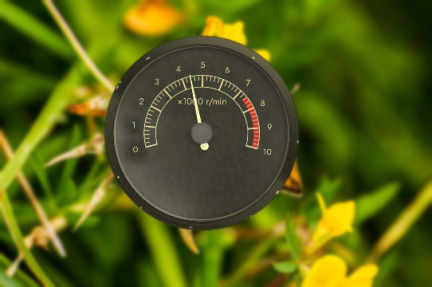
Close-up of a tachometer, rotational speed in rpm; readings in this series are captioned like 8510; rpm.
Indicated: 4400; rpm
